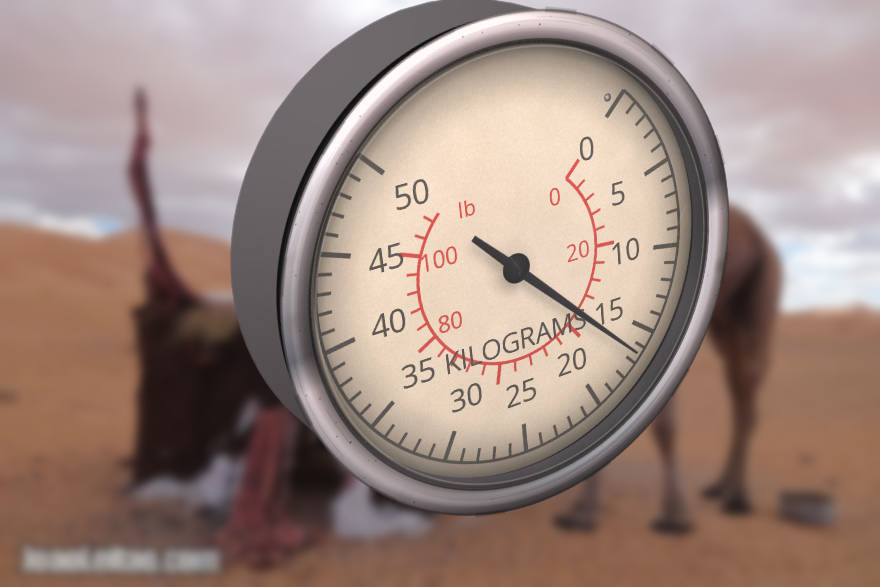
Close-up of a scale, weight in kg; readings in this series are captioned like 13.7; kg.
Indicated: 16.5; kg
